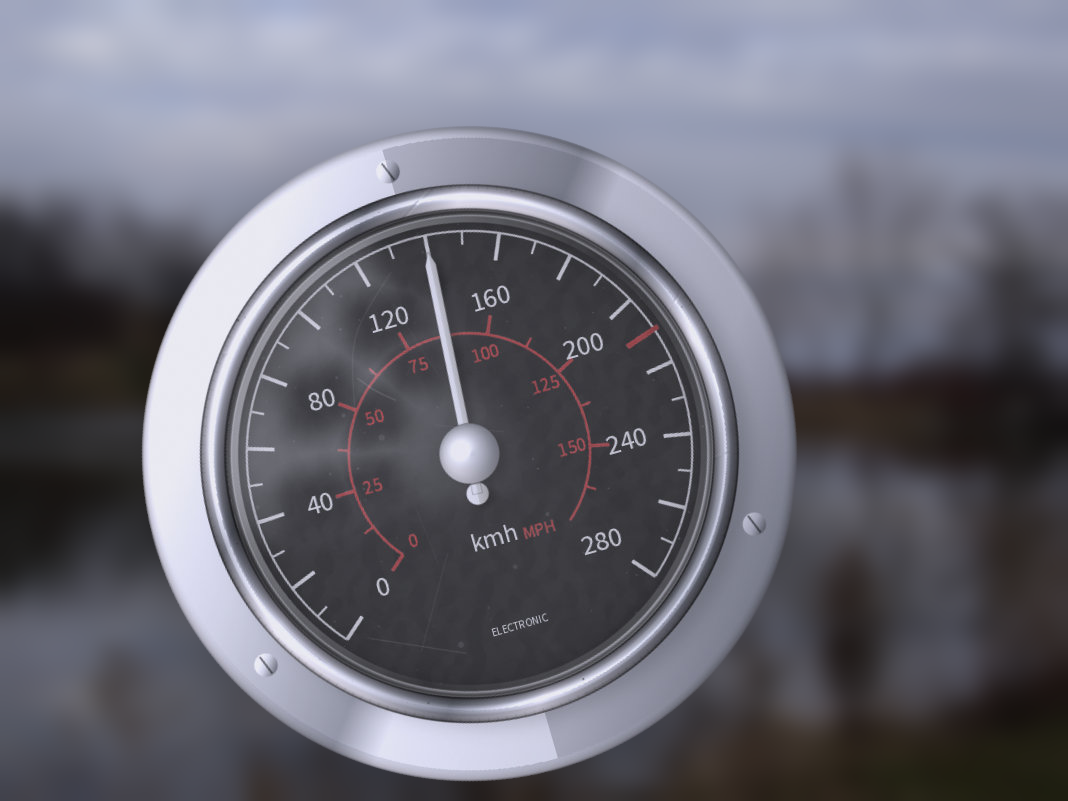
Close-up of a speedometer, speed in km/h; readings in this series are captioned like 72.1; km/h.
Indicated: 140; km/h
